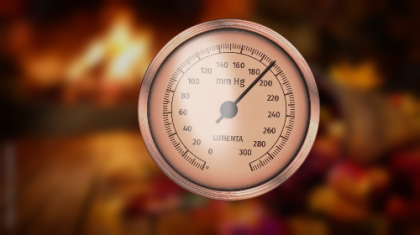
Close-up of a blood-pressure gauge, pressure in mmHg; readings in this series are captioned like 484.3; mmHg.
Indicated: 190; mmHg
